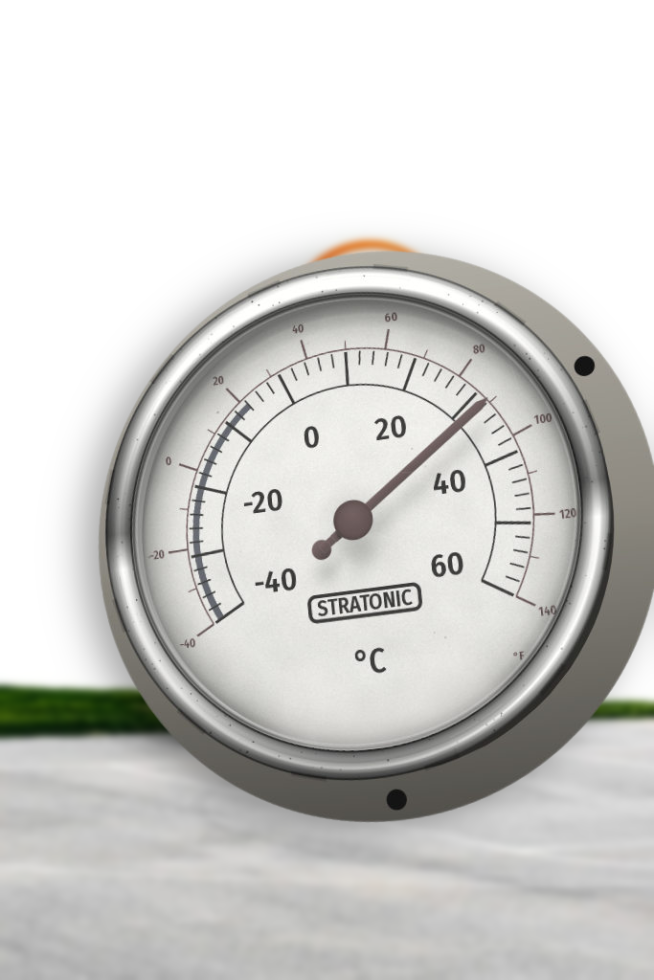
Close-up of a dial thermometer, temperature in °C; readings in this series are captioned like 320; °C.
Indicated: 32; °C
